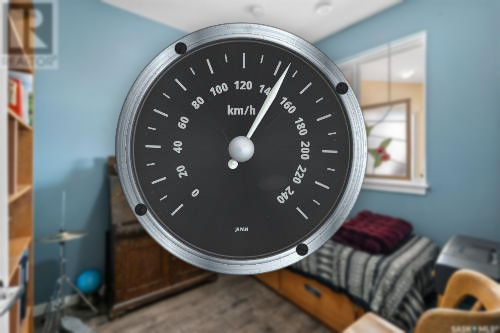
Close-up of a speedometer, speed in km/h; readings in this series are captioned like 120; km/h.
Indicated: 145; km/h
